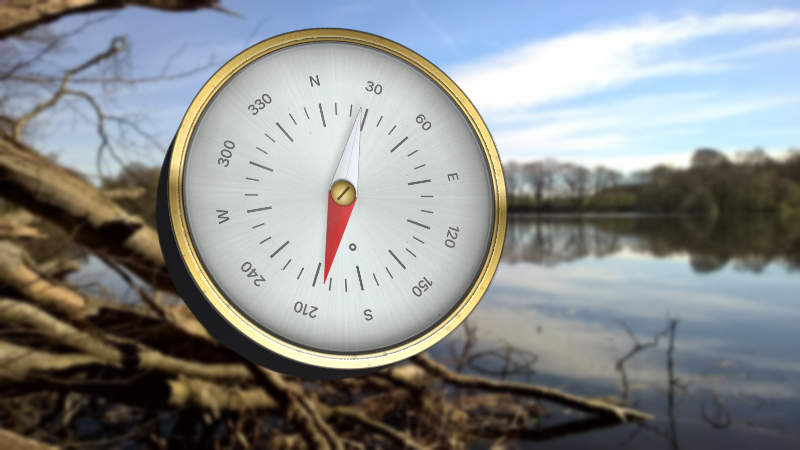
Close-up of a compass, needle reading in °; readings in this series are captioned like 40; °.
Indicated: 205; °
